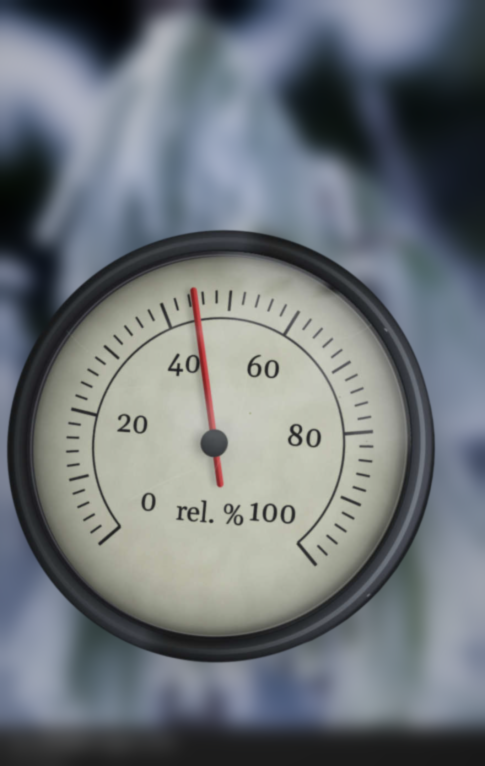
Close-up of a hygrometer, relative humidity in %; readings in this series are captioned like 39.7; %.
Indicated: 45; %
